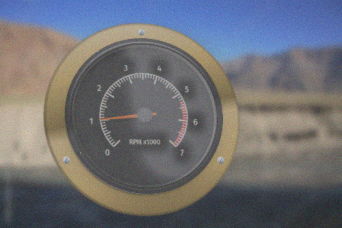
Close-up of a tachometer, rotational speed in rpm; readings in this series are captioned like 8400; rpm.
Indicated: 1000; rpm
